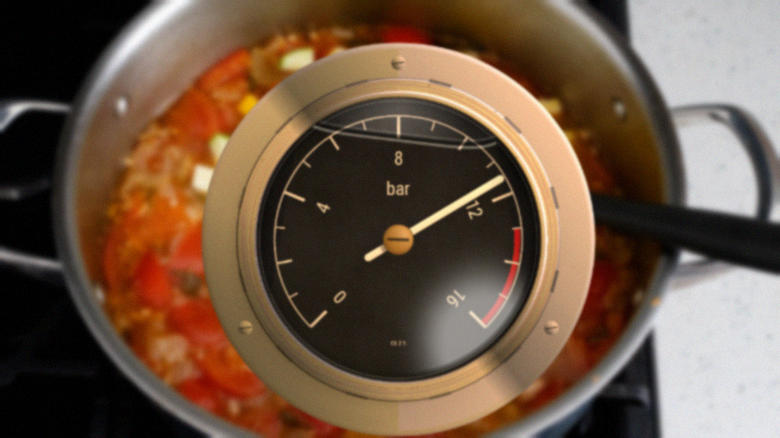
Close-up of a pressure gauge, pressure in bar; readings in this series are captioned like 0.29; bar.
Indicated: 11.5; bar
